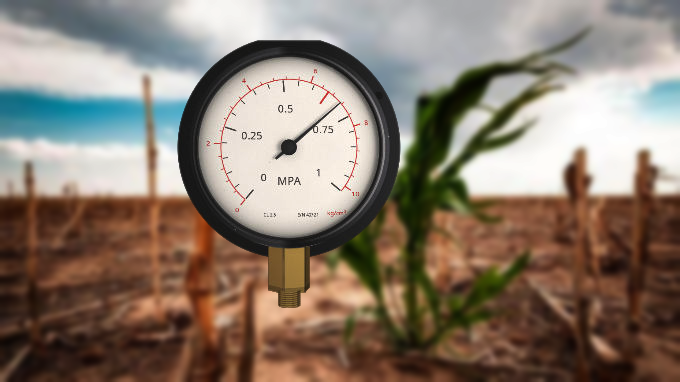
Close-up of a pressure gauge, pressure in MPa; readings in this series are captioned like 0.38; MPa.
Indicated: 0.7; MPa
